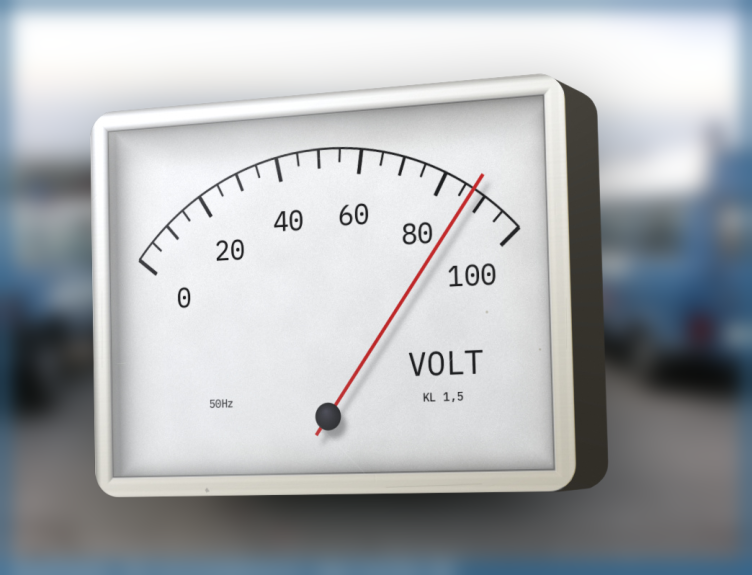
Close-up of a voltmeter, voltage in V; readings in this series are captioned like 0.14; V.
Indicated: 87.5; V
